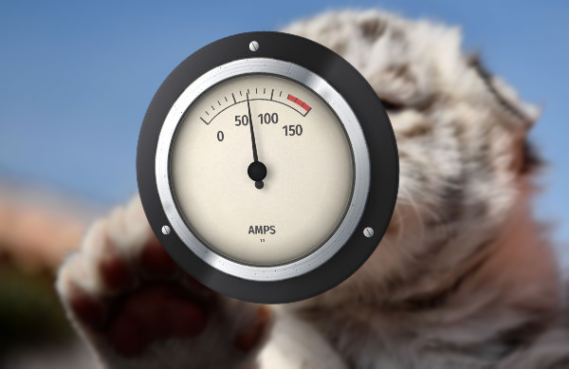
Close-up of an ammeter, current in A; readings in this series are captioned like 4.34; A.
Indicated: 70; A
